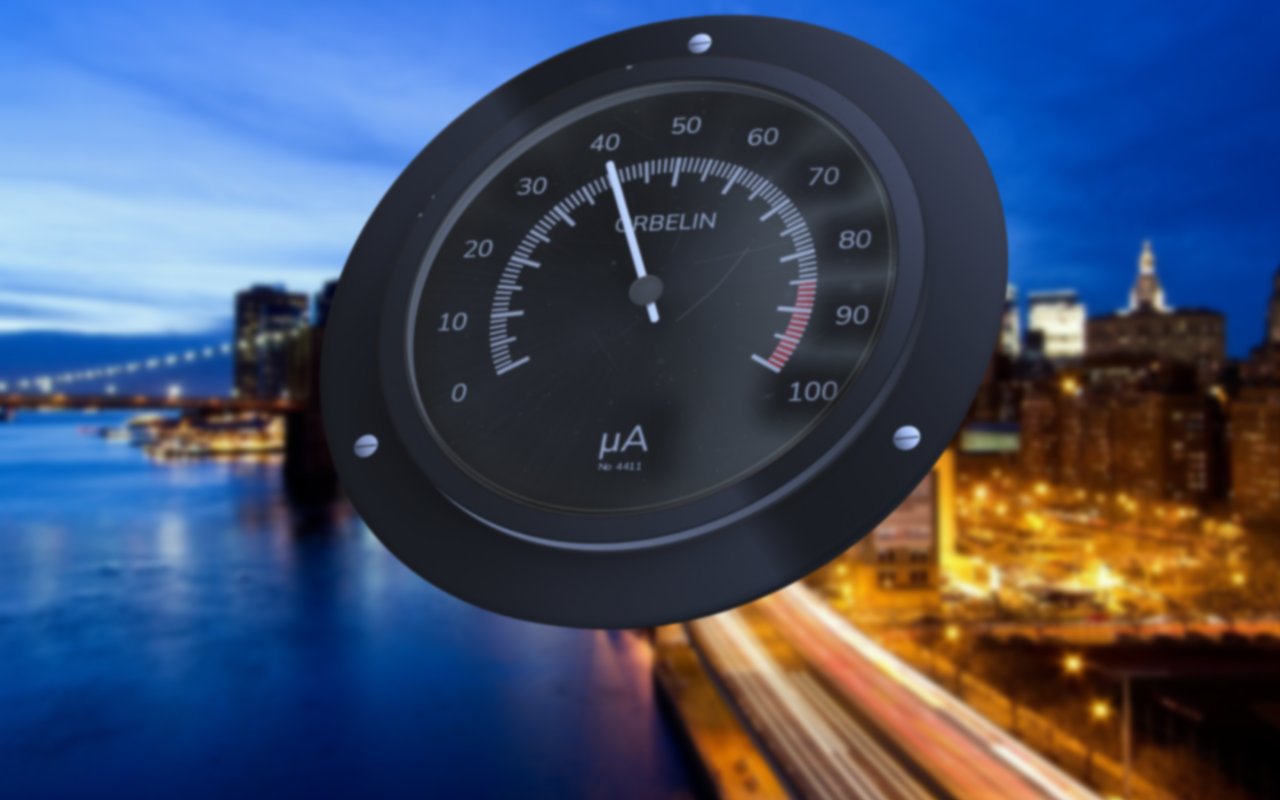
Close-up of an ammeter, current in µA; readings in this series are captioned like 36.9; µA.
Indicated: 40; µA
